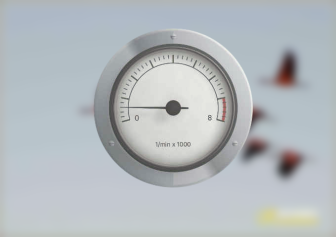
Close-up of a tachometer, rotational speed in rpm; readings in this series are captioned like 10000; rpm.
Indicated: 600; rpm
